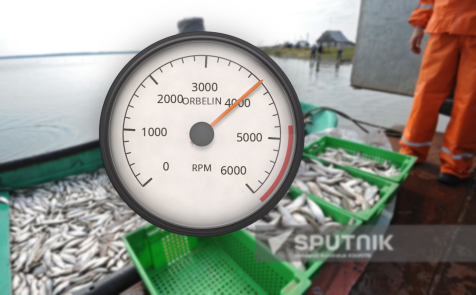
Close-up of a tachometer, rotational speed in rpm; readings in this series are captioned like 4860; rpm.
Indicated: 4000; rpm
